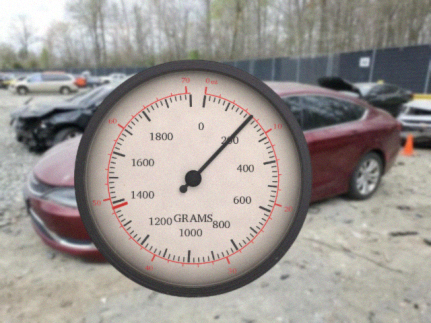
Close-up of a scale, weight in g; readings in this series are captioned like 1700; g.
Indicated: 200; g
